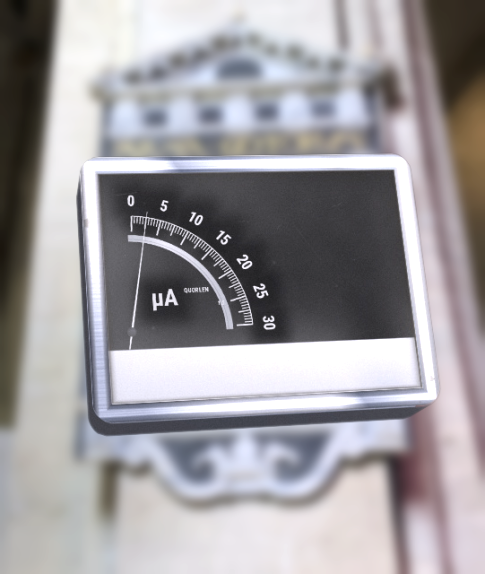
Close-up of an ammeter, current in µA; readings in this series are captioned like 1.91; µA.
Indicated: 2.5; µA
